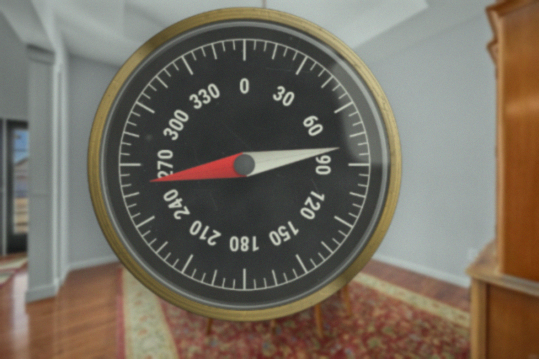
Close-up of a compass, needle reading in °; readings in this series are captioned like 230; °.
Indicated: 260; °
